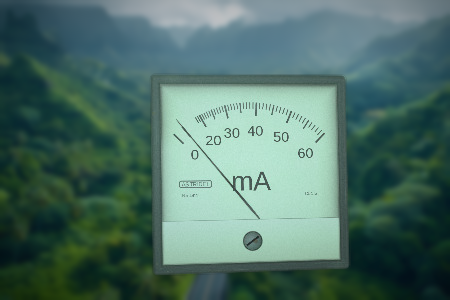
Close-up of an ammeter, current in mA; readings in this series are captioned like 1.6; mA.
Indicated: 10; mA
